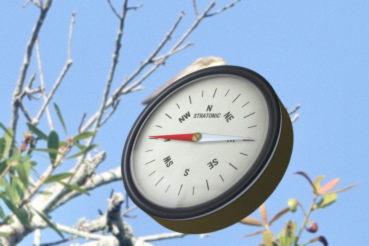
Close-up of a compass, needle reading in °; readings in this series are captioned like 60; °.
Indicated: 270; °
